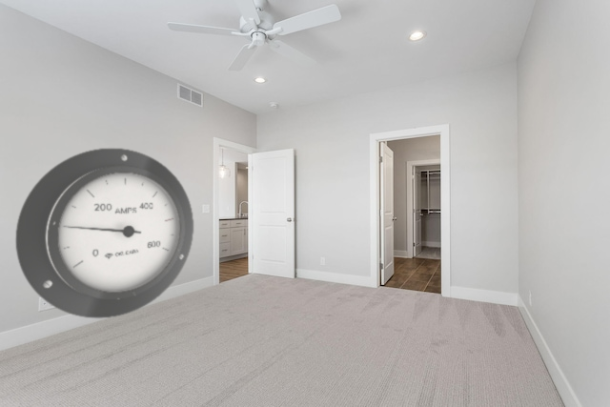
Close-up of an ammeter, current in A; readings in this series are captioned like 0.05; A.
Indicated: 100; A
